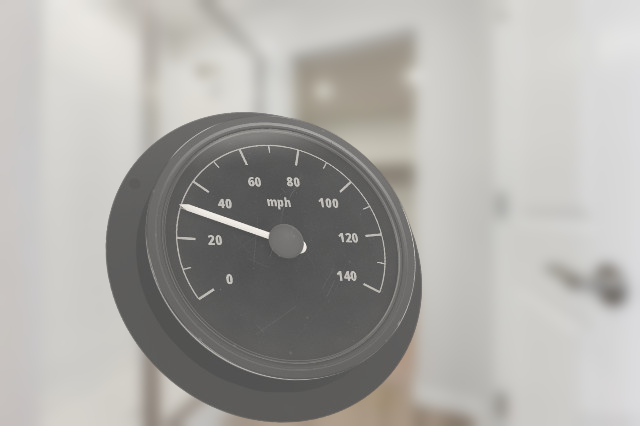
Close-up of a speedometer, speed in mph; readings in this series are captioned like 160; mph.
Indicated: 30; mph
